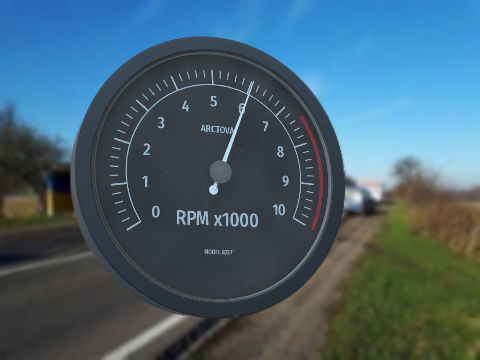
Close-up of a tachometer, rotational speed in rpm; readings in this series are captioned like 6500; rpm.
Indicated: 6000; rpm
